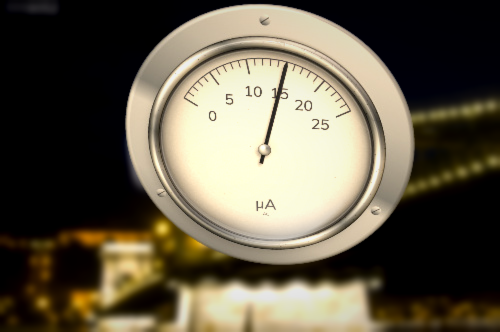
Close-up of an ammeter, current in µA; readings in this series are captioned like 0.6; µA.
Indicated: 15; µA
